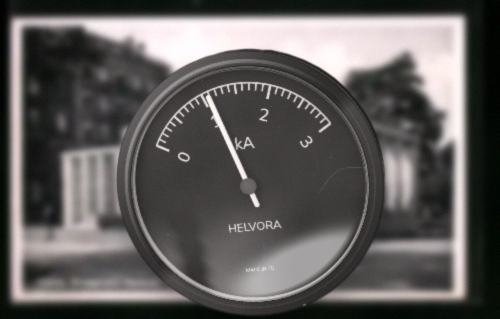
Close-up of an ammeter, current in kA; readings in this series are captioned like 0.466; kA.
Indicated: 1.1; kA
